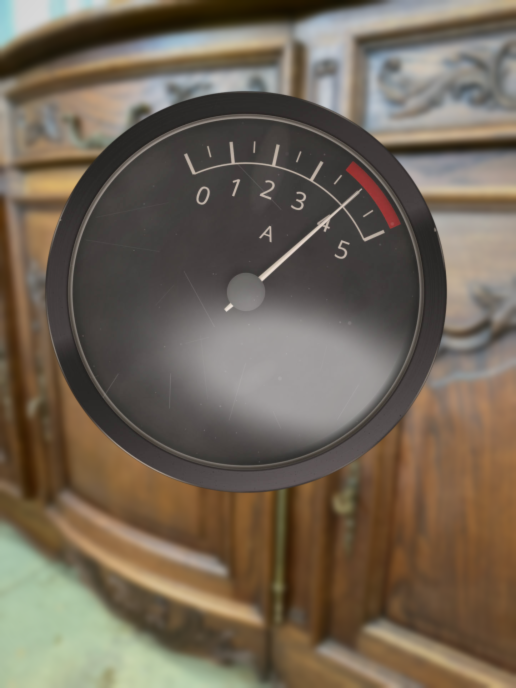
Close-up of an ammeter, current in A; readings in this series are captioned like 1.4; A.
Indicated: 4; A
